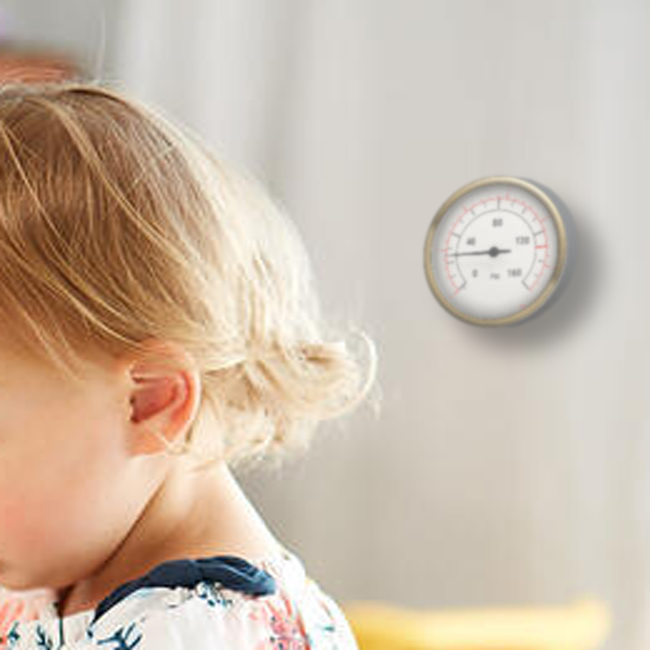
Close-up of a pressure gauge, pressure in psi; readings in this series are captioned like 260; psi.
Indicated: 25; psi
